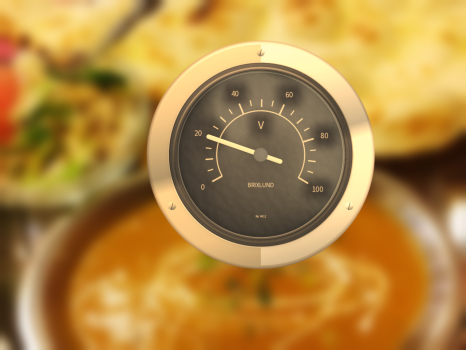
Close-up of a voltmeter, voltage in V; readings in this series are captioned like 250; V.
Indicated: 20; V
